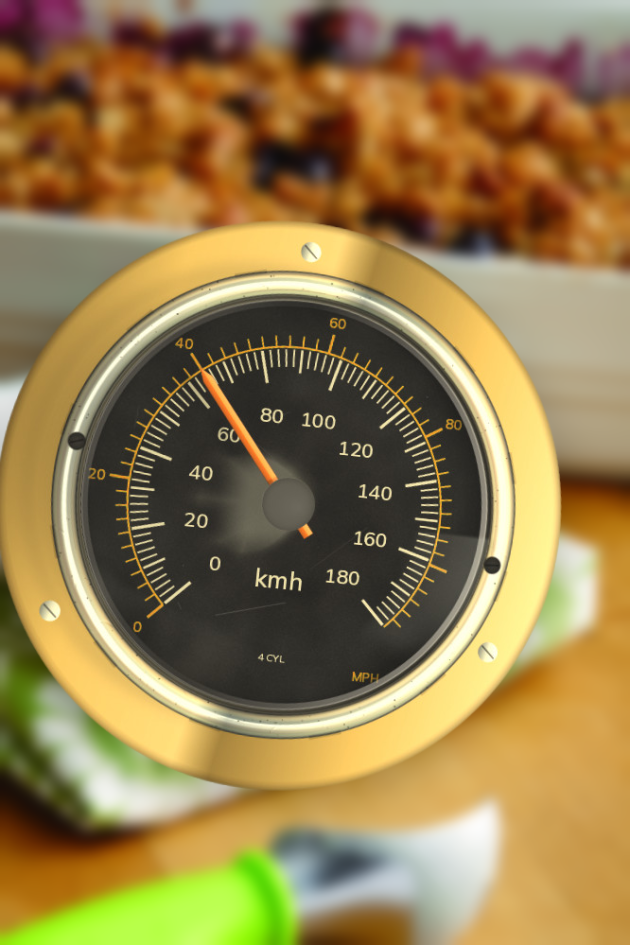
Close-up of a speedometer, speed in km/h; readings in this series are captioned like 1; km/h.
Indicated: 64; km/h
